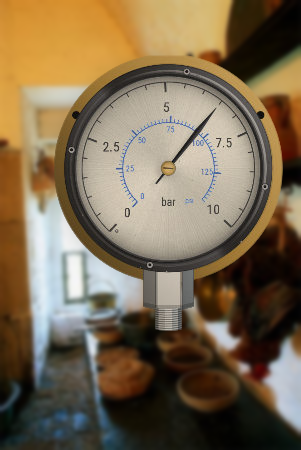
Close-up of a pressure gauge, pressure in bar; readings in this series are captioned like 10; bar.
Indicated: 6.5; bar
